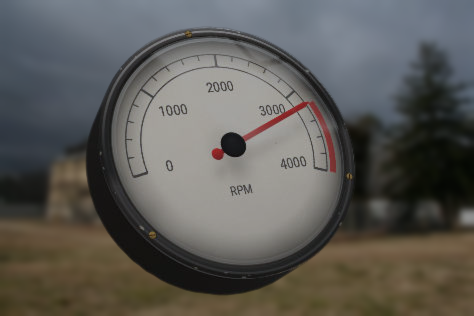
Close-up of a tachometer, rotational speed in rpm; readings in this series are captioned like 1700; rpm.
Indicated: 3200; rpm
